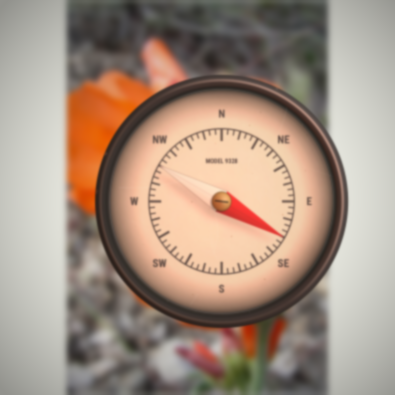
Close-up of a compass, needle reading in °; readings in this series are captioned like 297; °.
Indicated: 120; °
